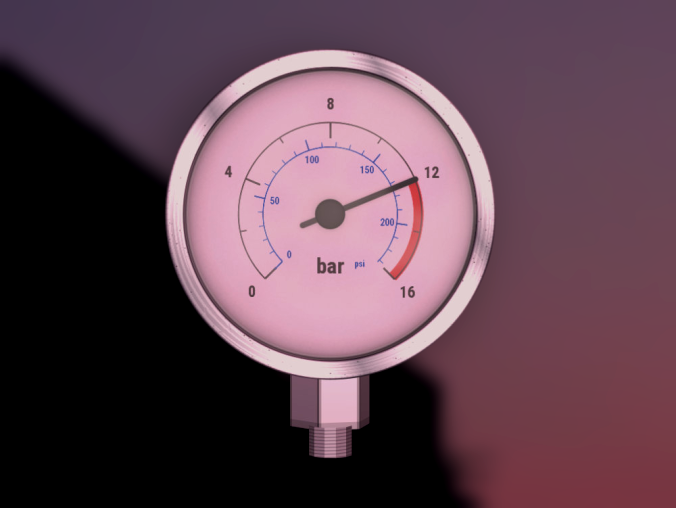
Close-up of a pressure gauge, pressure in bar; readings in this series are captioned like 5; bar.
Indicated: 12; bar
